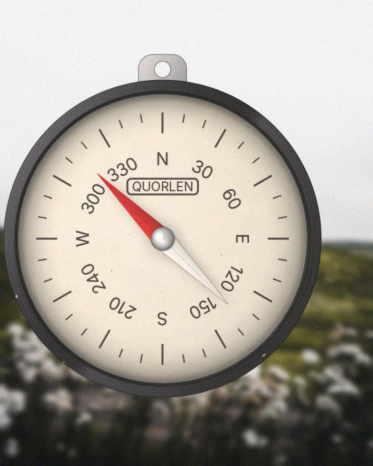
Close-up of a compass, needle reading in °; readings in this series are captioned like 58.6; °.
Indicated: 315; °
